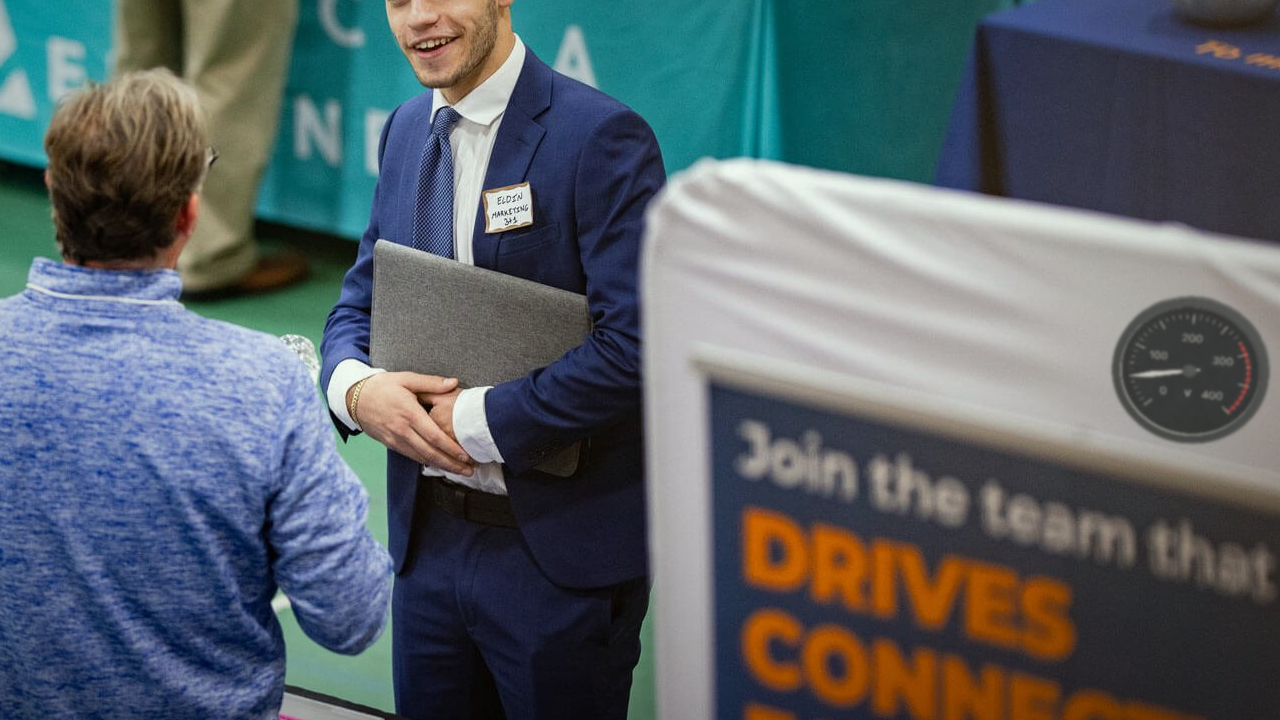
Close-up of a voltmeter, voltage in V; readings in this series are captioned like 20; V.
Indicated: 50; V
